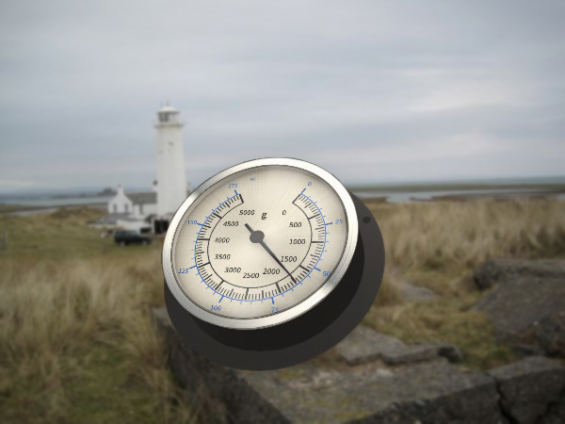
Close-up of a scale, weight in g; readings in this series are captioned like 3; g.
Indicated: 1750; g
